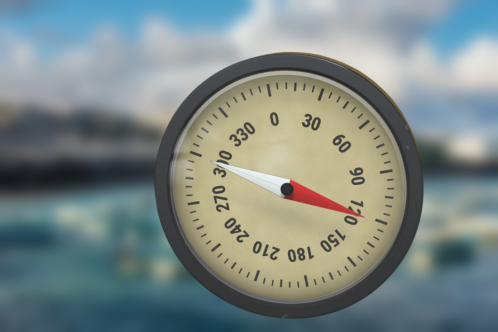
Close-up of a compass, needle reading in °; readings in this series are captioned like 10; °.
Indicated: 120; °
